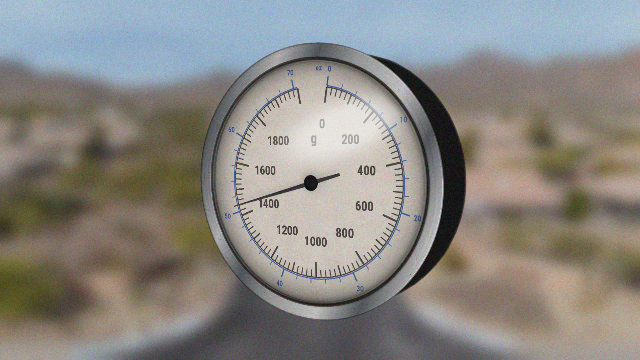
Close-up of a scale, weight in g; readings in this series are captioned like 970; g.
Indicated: 1440; g
